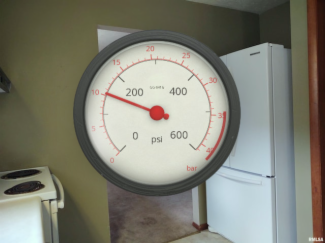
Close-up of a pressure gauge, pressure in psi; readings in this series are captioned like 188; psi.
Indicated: 150; psi
